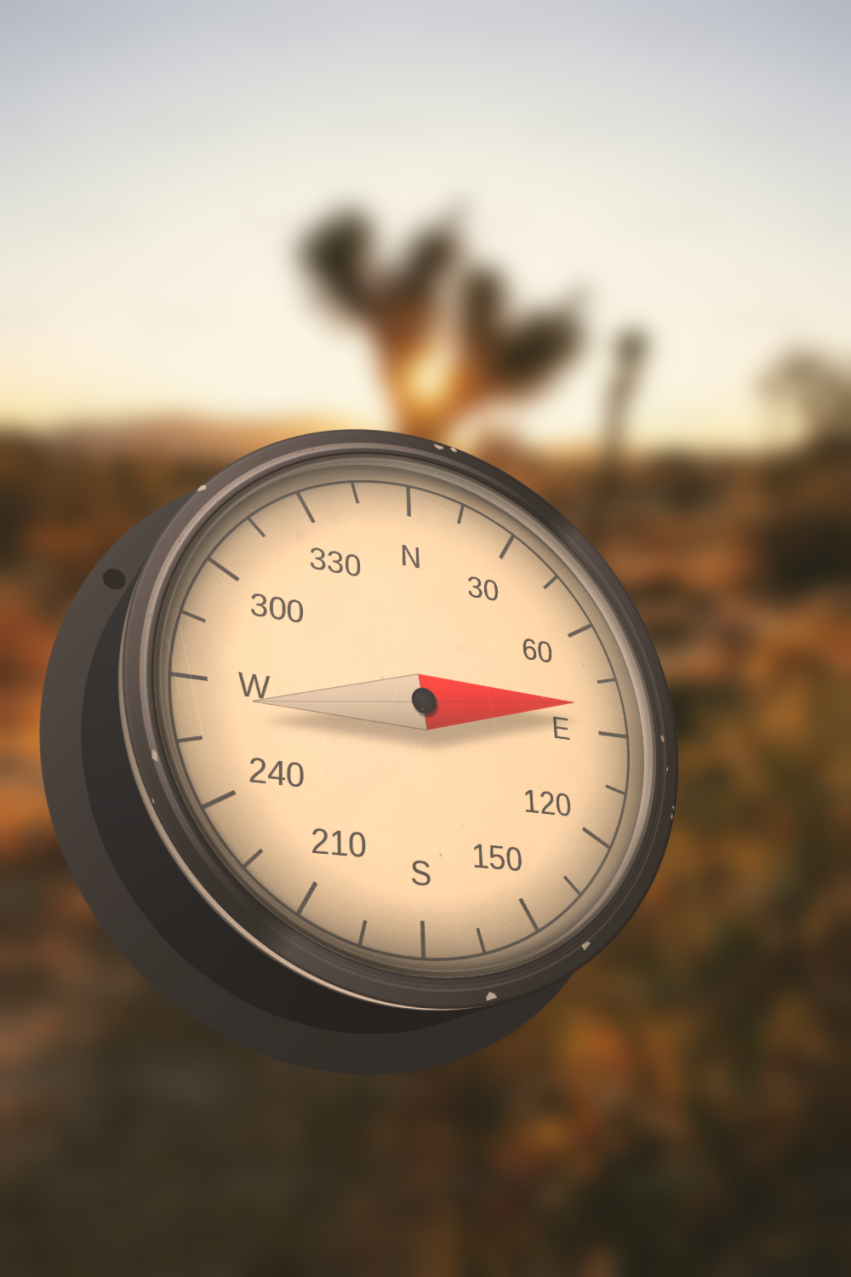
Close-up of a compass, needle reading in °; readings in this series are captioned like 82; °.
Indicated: 82.5; °
